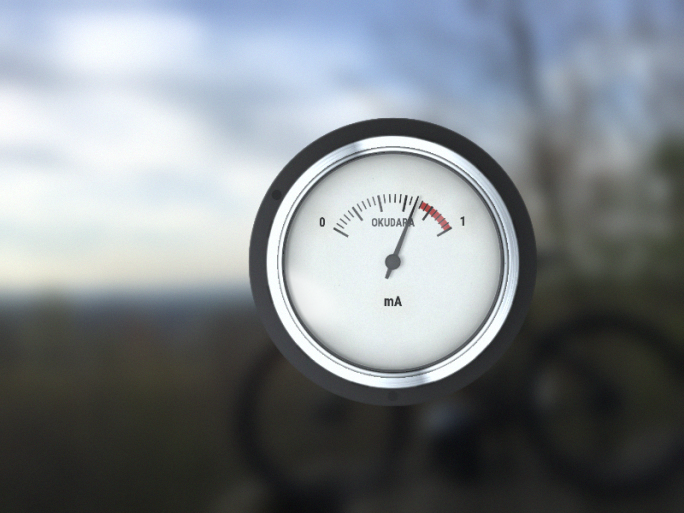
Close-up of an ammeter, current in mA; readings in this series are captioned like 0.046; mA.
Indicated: 0.68; mA
